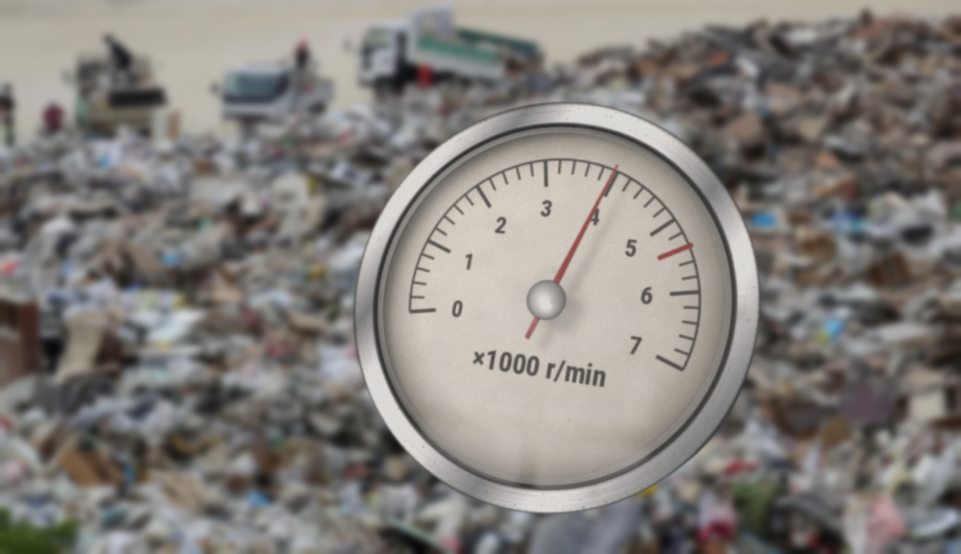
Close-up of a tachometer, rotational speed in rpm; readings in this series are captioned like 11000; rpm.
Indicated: 4000; rpm
